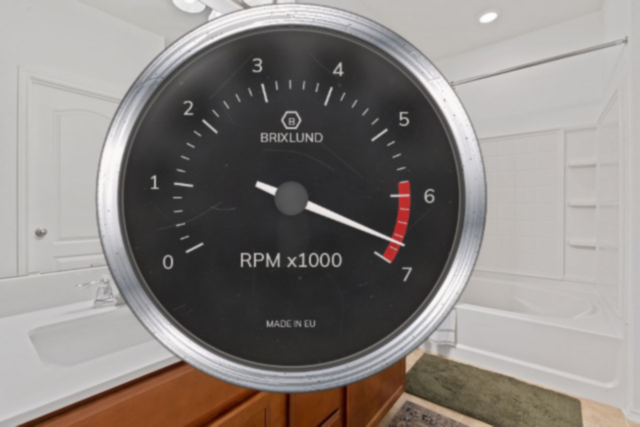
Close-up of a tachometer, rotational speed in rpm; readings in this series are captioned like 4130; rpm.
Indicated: 6700; rpm
